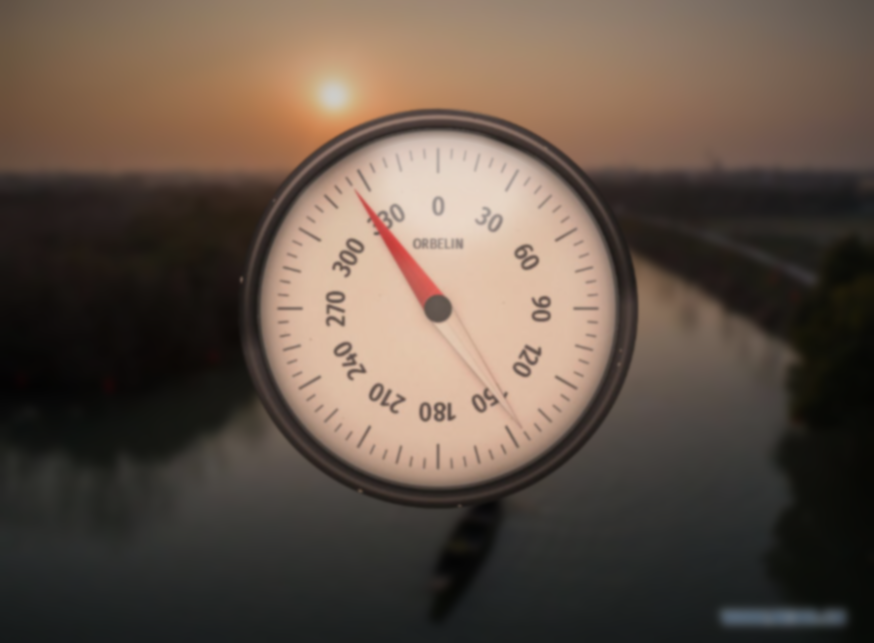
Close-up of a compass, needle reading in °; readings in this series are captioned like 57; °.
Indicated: 325; °
